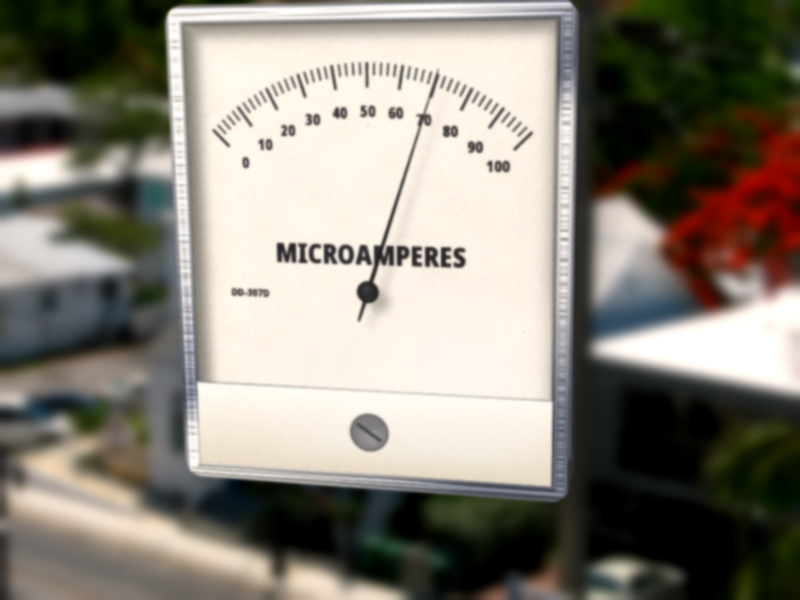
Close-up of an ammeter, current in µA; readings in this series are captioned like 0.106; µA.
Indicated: 70; µA
